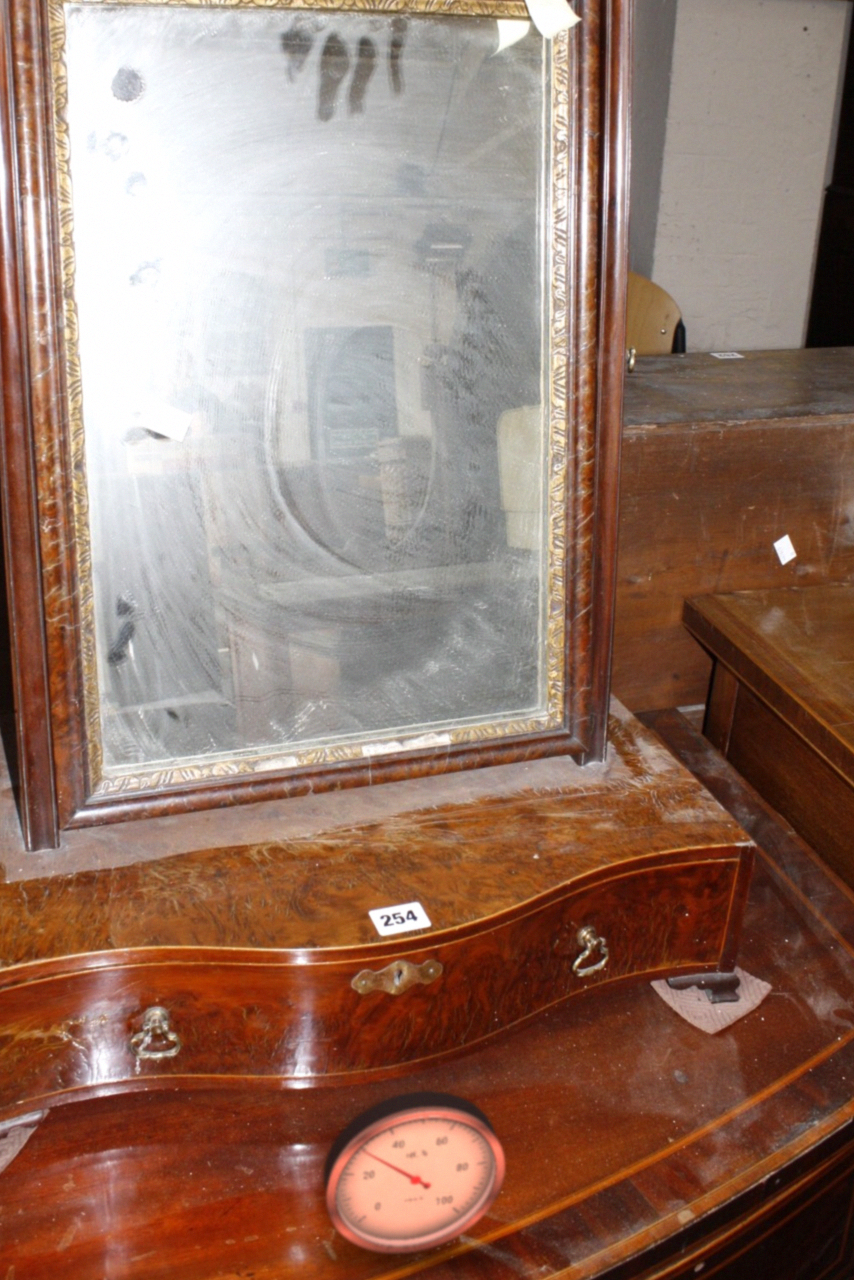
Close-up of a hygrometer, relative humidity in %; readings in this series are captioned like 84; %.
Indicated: 30; %
